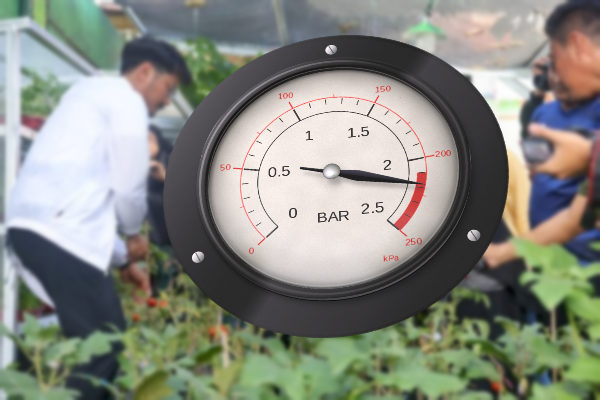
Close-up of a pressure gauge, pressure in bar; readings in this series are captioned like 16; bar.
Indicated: 2.2; bar
